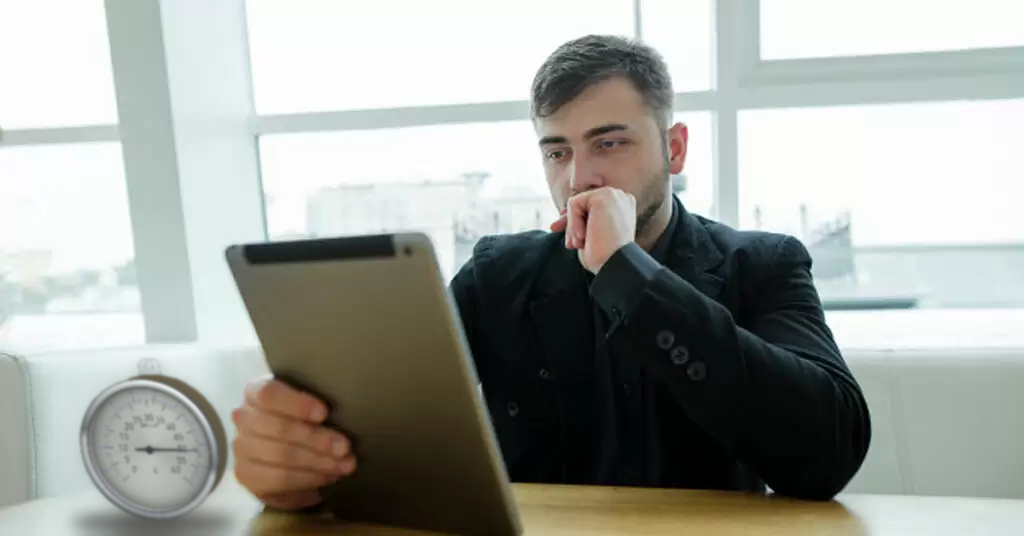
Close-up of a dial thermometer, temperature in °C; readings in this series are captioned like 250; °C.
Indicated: 50; °C
